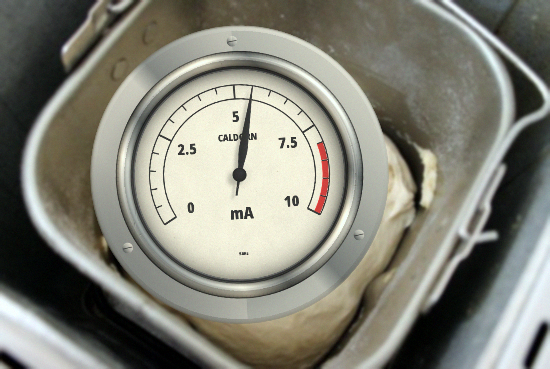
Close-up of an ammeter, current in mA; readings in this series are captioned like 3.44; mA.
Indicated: 5.5; mA
